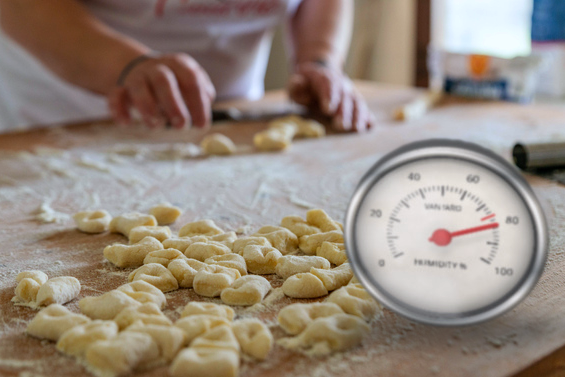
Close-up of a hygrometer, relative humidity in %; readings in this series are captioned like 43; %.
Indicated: 80; %
